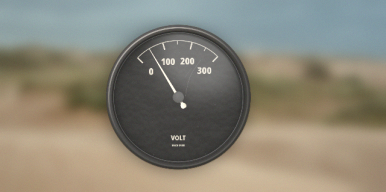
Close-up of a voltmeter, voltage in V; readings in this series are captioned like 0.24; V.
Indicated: 50; V
